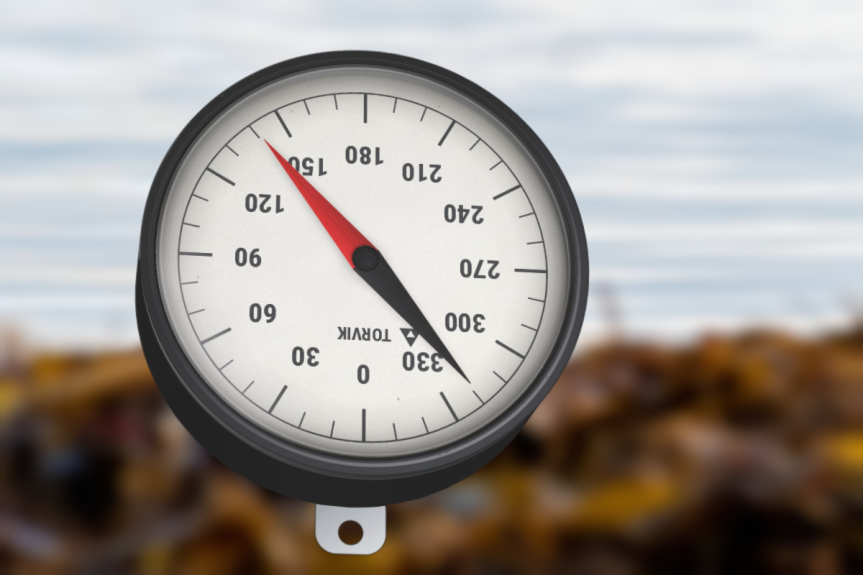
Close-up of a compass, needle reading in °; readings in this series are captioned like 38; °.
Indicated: 140; °
